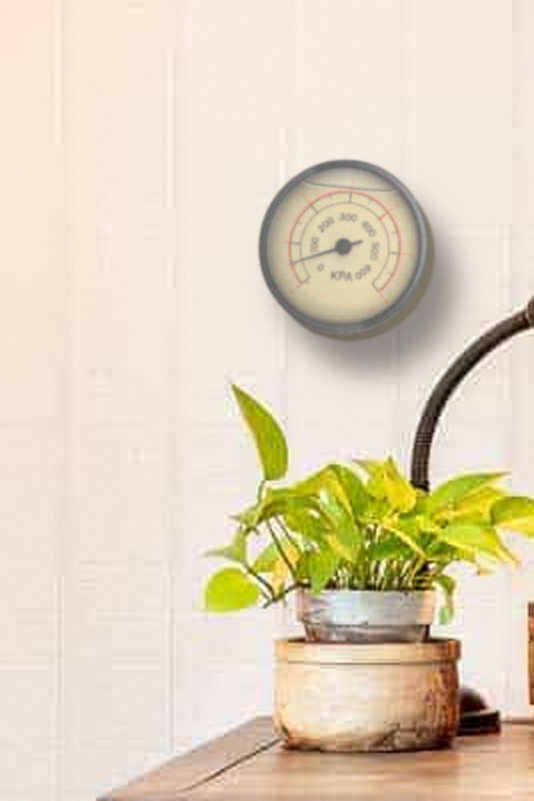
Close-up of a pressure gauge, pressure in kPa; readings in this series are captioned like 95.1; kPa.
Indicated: 50; kPa
